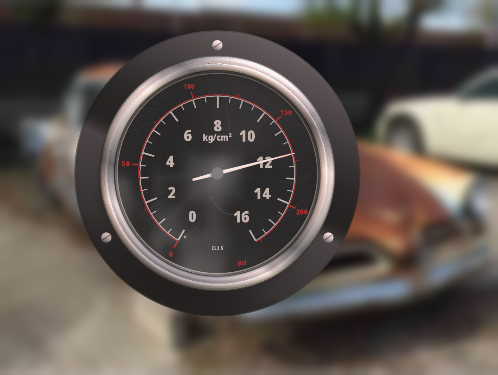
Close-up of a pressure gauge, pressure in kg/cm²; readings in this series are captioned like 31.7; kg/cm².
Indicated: 12; kg/cm²
